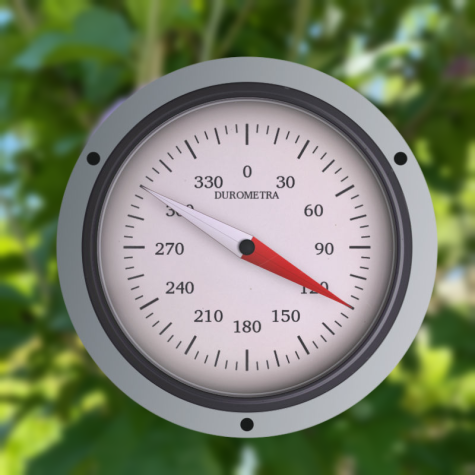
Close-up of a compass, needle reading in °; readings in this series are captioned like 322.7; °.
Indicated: 120; °
